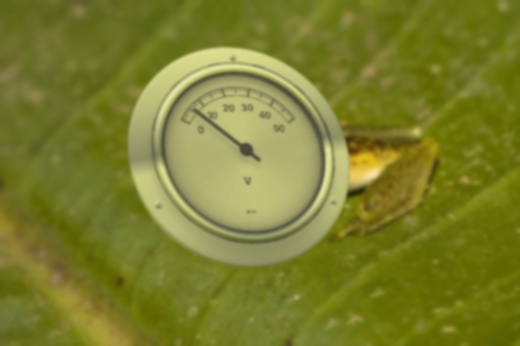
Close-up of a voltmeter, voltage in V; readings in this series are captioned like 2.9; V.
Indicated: 5; V
